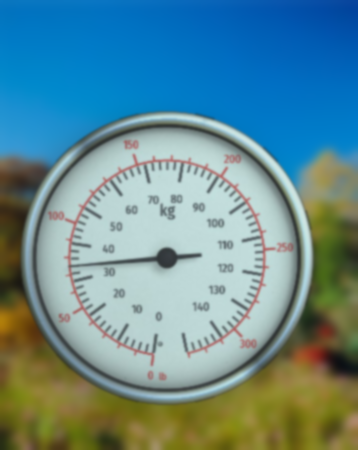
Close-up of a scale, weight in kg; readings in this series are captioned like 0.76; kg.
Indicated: 34; kg
